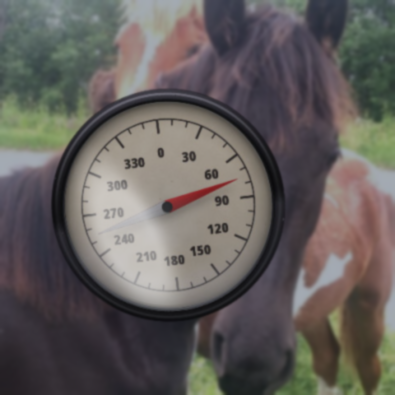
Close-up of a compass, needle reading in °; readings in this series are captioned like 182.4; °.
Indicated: 75; °
